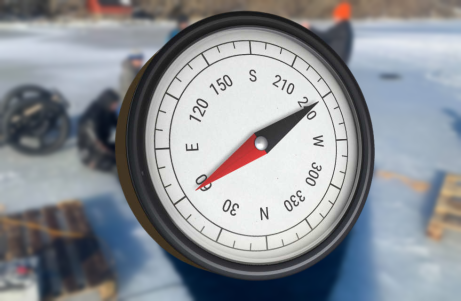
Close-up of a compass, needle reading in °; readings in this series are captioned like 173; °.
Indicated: 60; °
